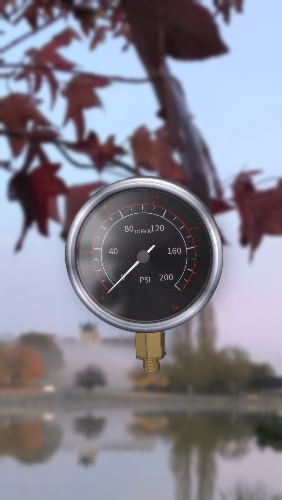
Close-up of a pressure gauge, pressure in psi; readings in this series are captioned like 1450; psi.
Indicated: 0; psi
